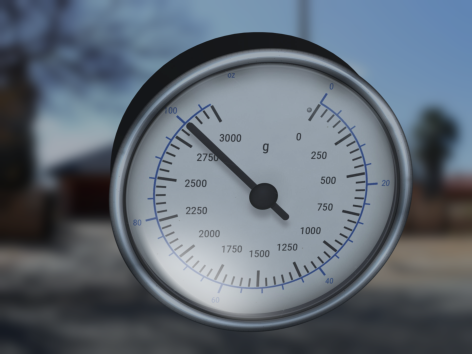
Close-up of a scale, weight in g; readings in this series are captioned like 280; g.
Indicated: 2850; g
